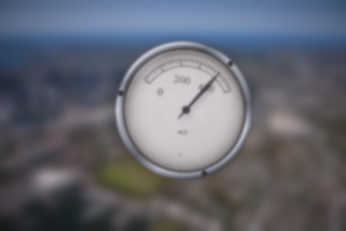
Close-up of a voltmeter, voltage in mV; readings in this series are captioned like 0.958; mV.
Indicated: 400; mV
